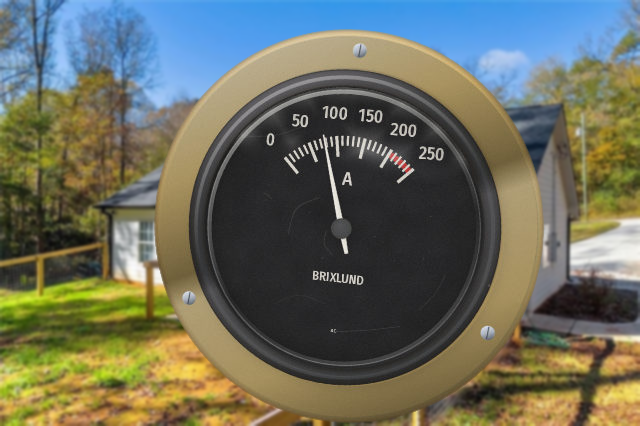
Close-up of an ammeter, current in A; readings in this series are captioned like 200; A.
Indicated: 80; A
